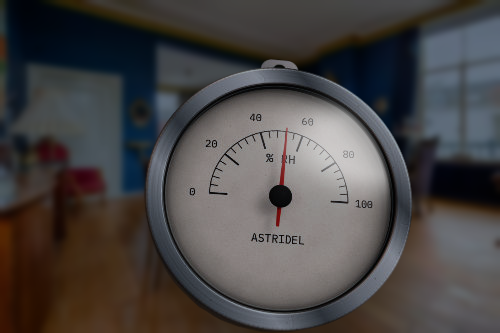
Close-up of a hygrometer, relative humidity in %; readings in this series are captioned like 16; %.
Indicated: 52; %
